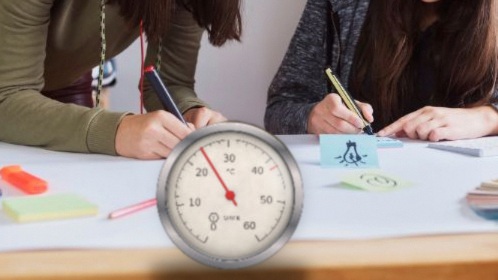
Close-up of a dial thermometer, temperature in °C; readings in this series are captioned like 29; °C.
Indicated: 24; °C
